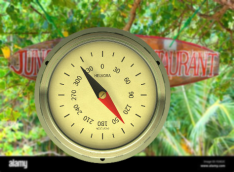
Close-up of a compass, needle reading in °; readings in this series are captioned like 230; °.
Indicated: 142.5; °
